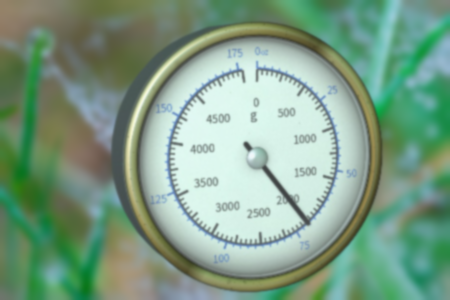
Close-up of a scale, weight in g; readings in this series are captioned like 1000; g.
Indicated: 2000; g
